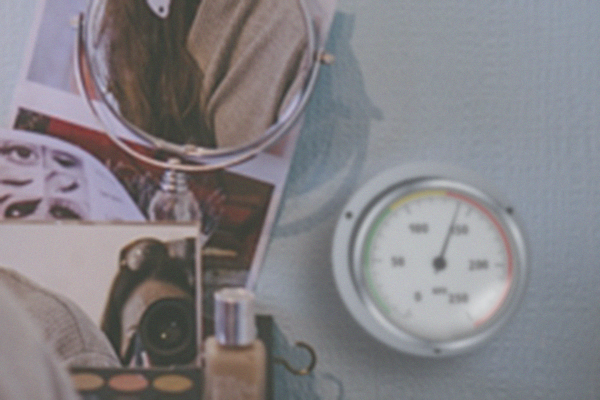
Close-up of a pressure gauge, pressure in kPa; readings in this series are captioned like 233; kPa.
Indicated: 140; kPa
